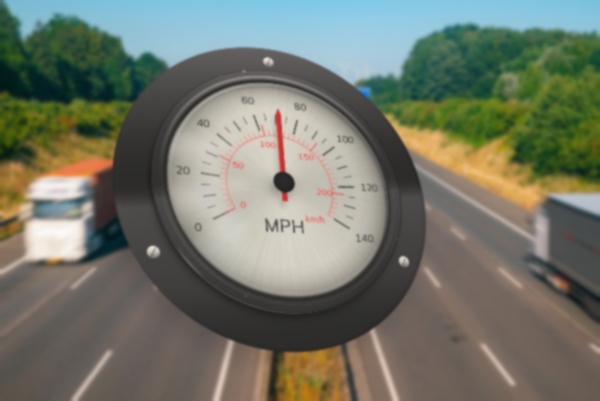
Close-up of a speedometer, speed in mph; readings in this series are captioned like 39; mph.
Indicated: 70; mph
